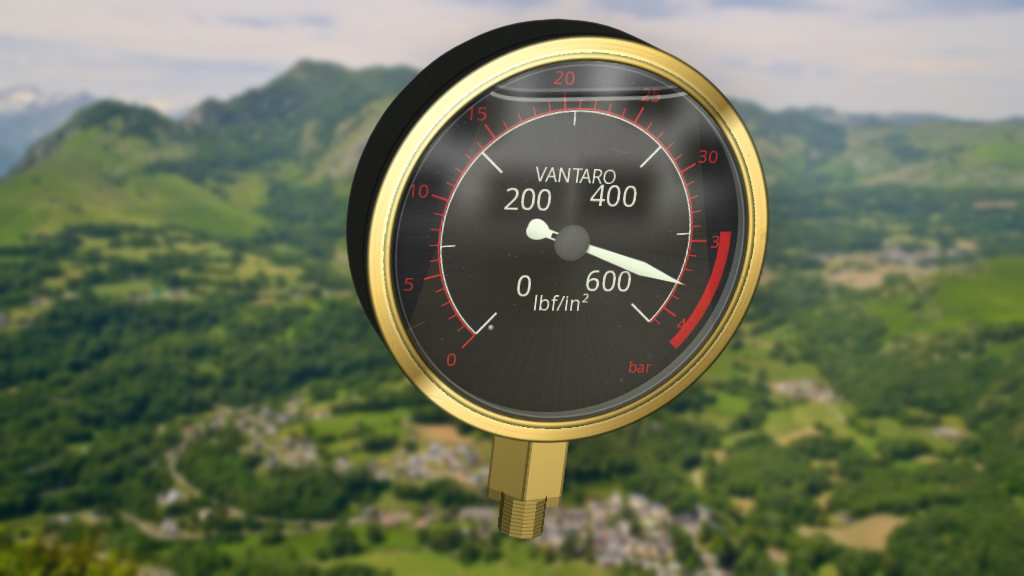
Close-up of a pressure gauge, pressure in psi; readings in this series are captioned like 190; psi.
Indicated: 550; psi
